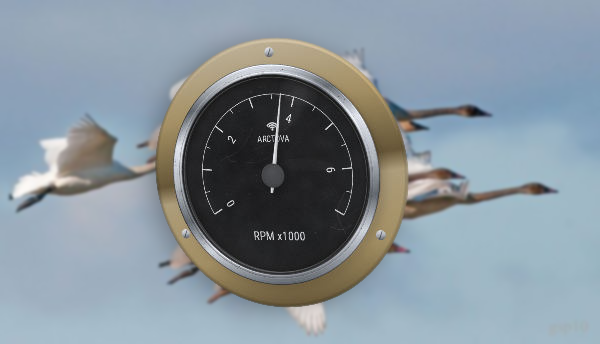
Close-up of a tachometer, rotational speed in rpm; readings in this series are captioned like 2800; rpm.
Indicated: 3750; rpm
